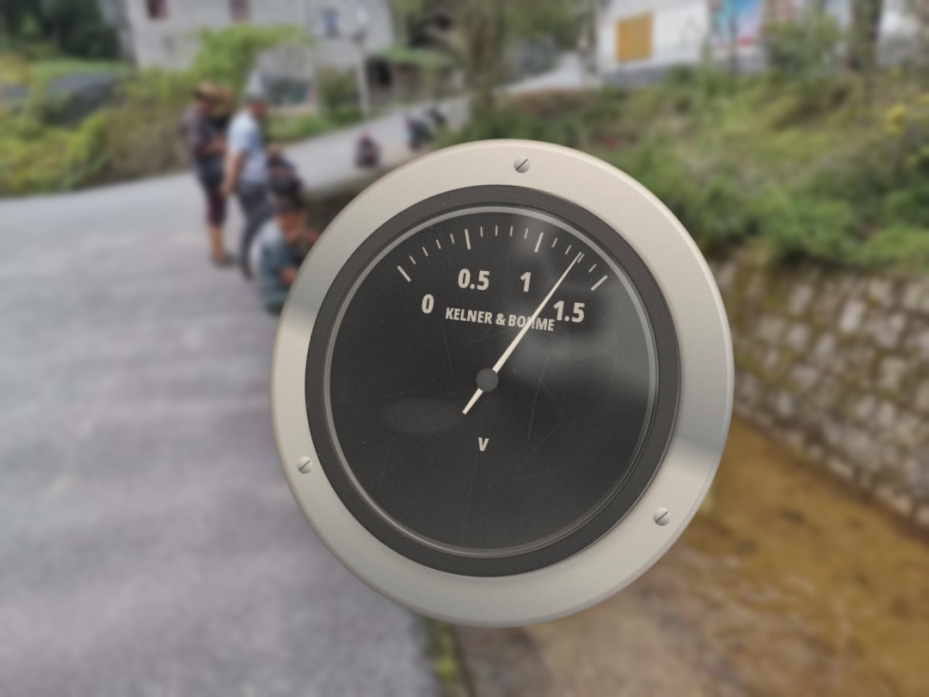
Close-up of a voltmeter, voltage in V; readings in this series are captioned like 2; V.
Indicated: 1.3; V
